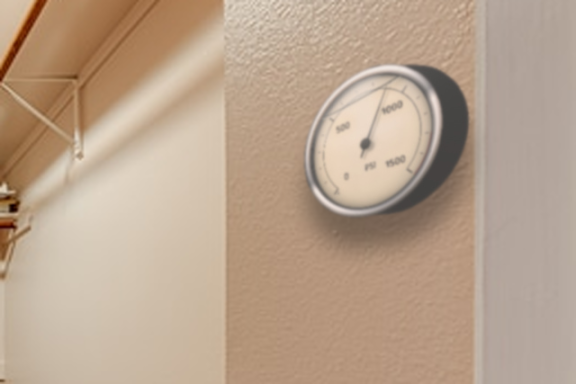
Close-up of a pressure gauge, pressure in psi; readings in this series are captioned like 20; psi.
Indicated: 900; psi
